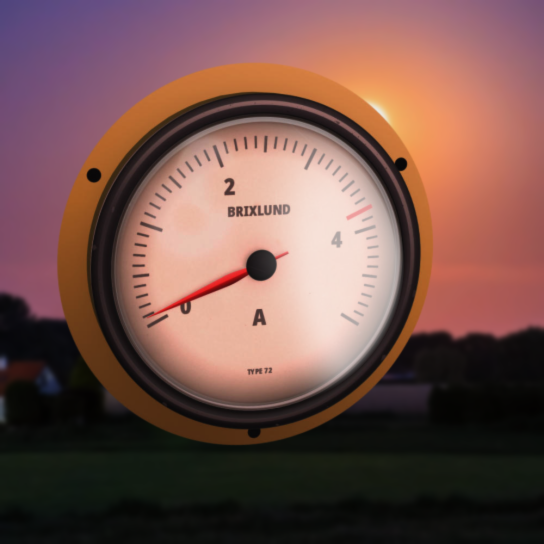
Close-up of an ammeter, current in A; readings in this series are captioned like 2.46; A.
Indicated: 0.1; A
